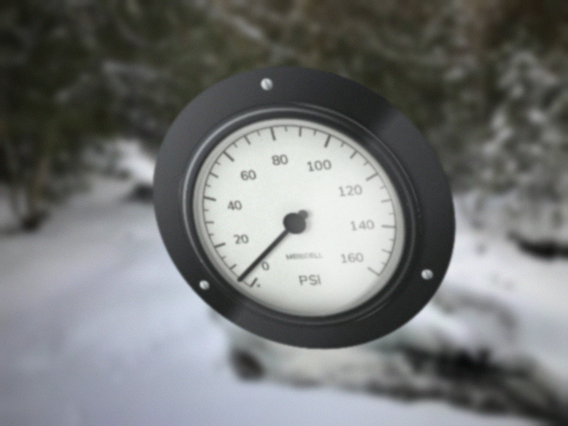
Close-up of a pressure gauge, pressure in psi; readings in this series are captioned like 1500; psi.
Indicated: 5; psi
